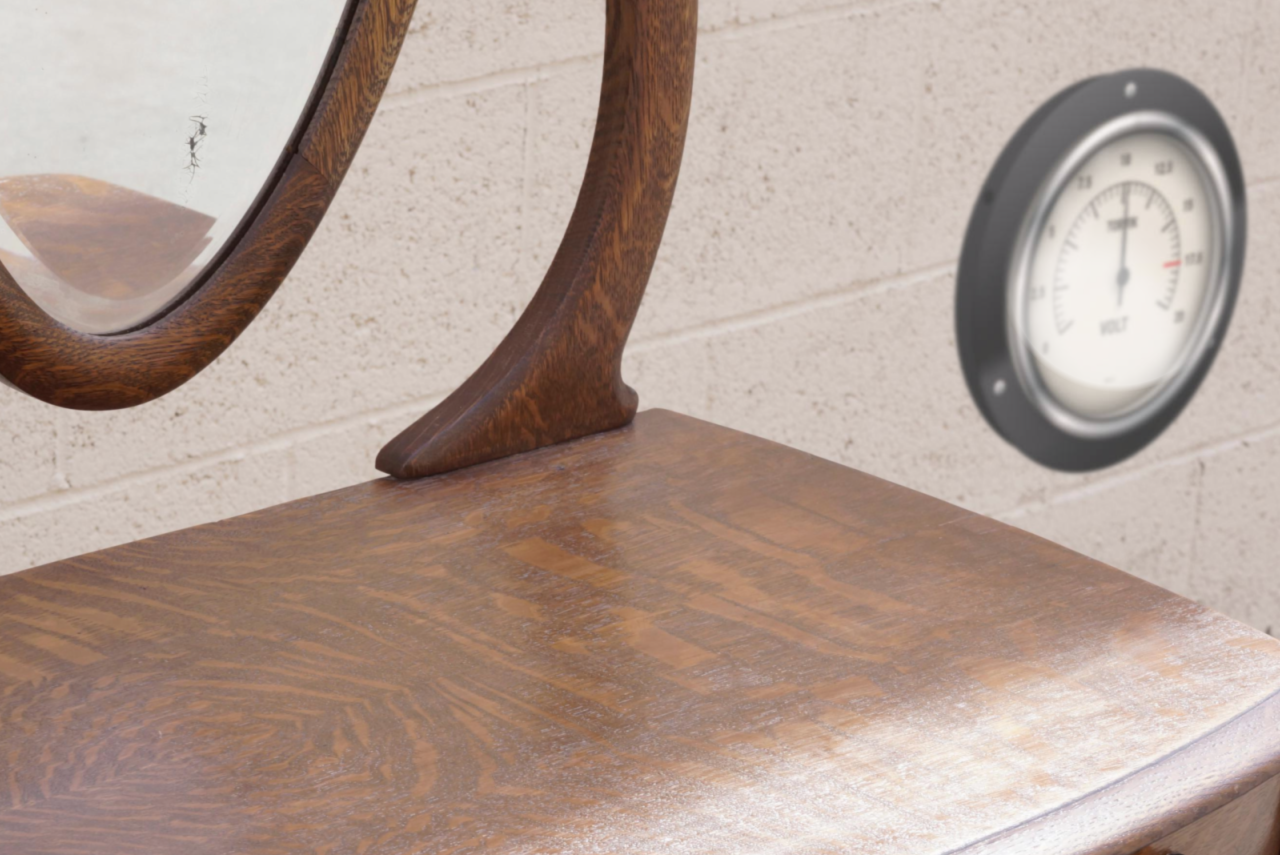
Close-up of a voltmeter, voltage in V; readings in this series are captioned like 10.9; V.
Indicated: 10; V
